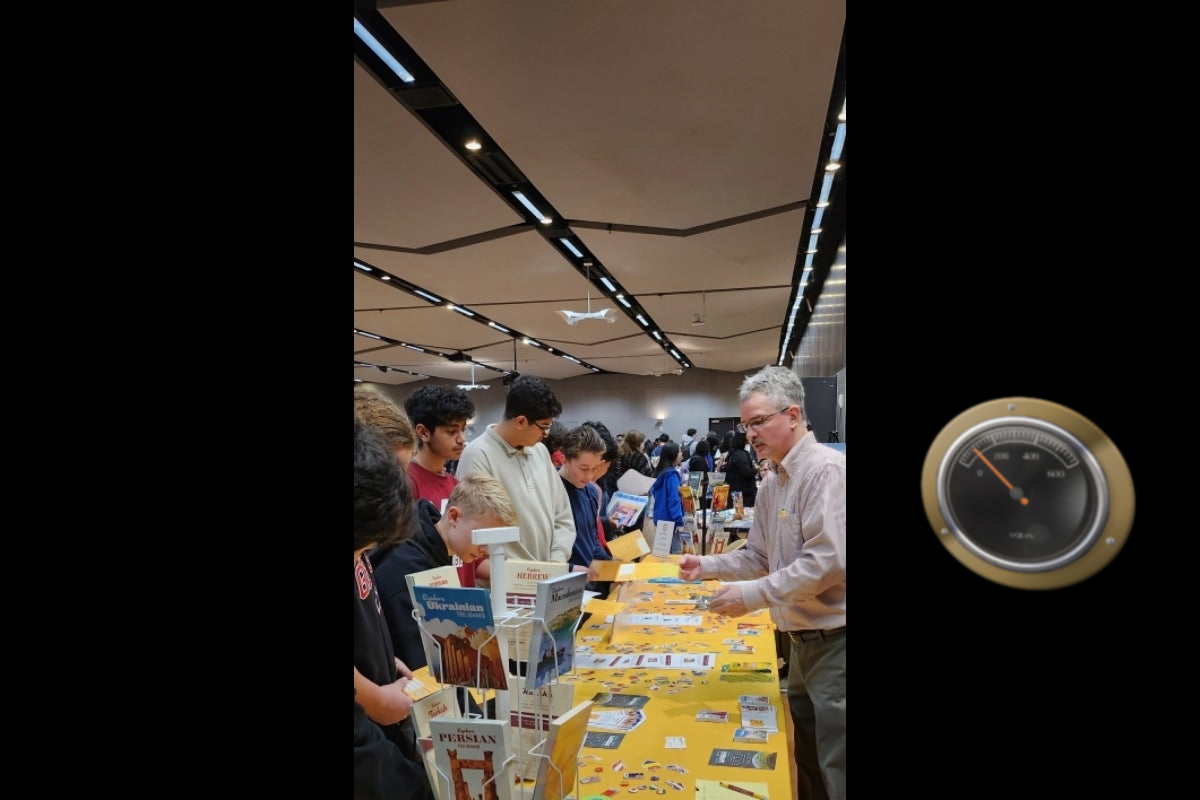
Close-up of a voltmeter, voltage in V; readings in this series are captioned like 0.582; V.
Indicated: 100; V
